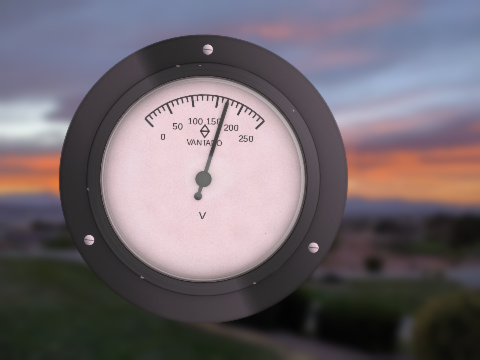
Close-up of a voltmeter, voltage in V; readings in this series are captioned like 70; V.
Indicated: 170; V
